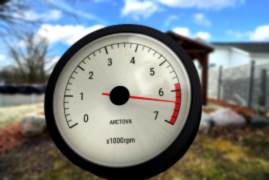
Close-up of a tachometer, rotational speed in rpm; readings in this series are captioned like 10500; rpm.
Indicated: 6400; rpm
